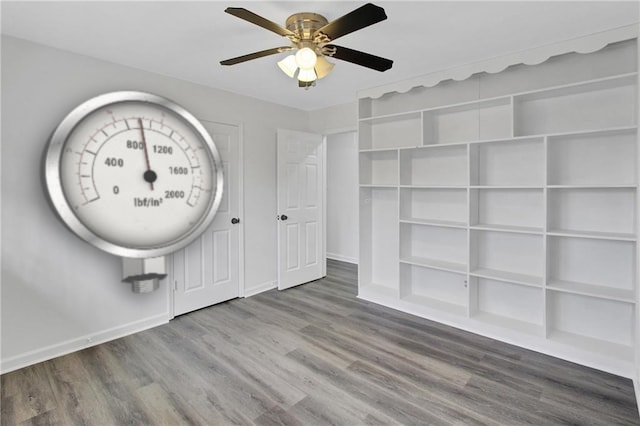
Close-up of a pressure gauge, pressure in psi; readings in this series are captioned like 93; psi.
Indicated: 900; psi
